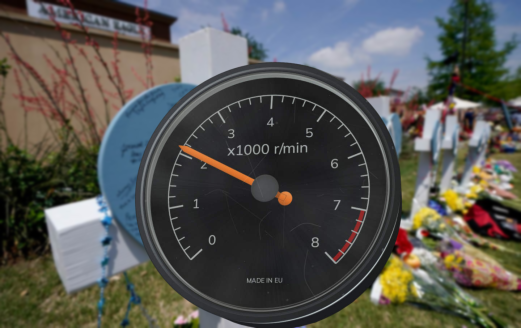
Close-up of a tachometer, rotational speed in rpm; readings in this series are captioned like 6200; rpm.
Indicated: 2100; rpm
